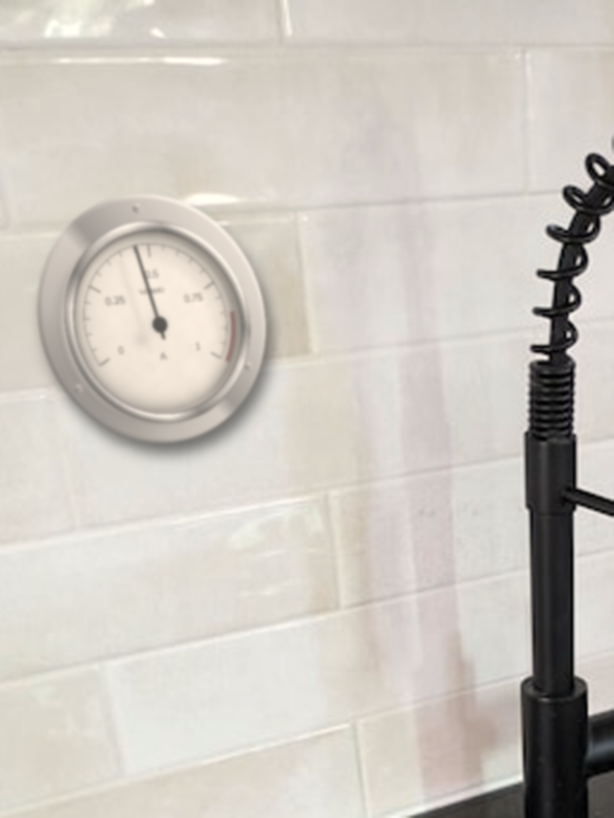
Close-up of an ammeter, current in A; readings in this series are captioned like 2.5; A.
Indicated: 0.45; A
